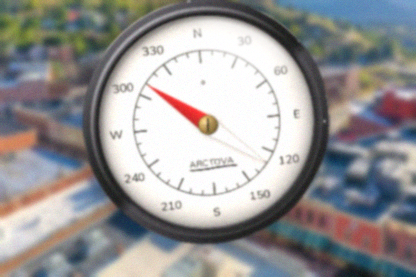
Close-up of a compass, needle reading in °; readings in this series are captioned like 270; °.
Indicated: 310; °
